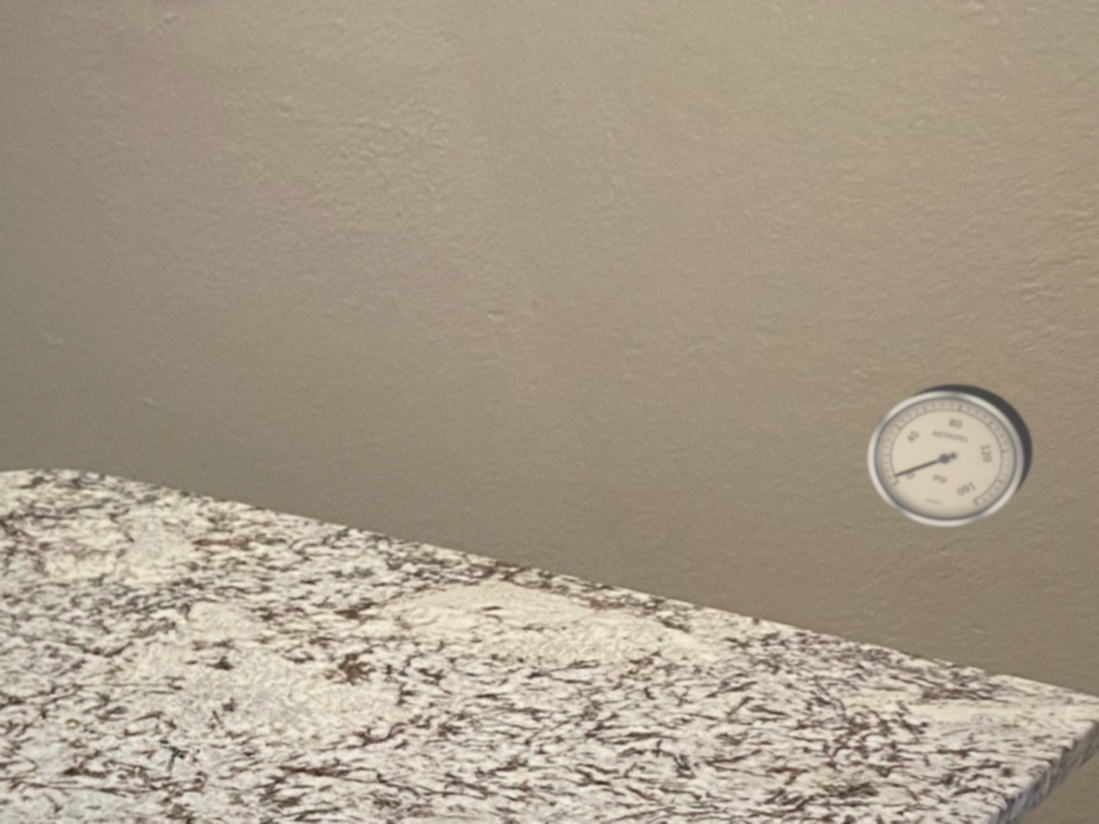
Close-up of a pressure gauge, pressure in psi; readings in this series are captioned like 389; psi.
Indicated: 5; psi
